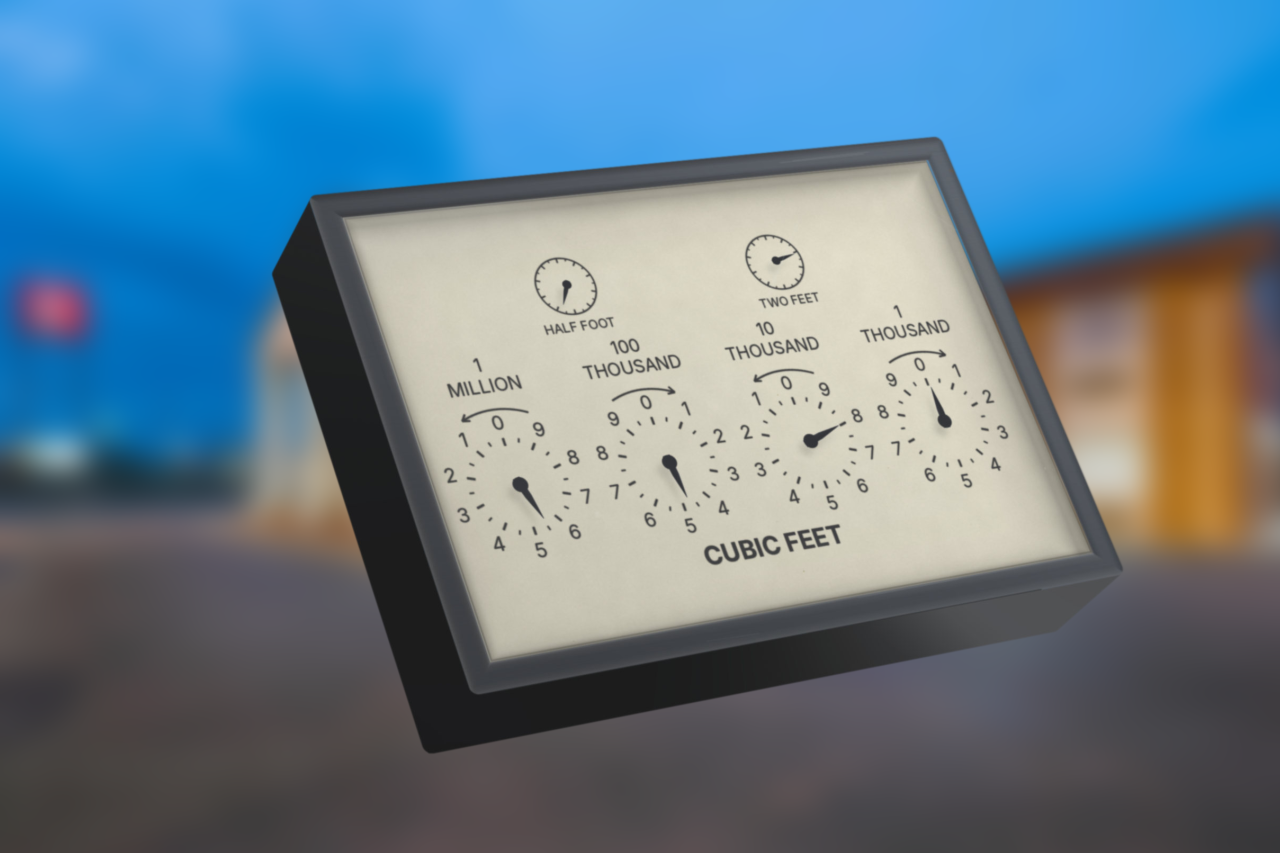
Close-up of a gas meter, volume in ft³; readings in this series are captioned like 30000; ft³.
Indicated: 548000; ft³
